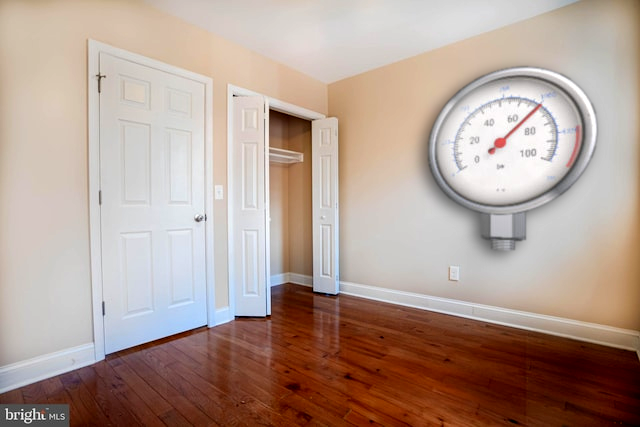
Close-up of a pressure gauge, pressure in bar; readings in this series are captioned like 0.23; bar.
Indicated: 70; bar
